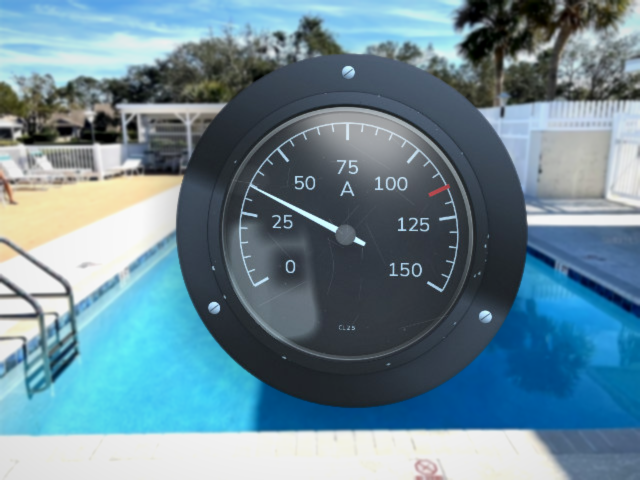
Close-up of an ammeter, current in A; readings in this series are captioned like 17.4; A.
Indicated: 35; A
